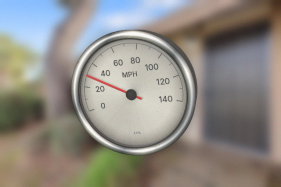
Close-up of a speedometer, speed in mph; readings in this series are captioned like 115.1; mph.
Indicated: 30; mph
